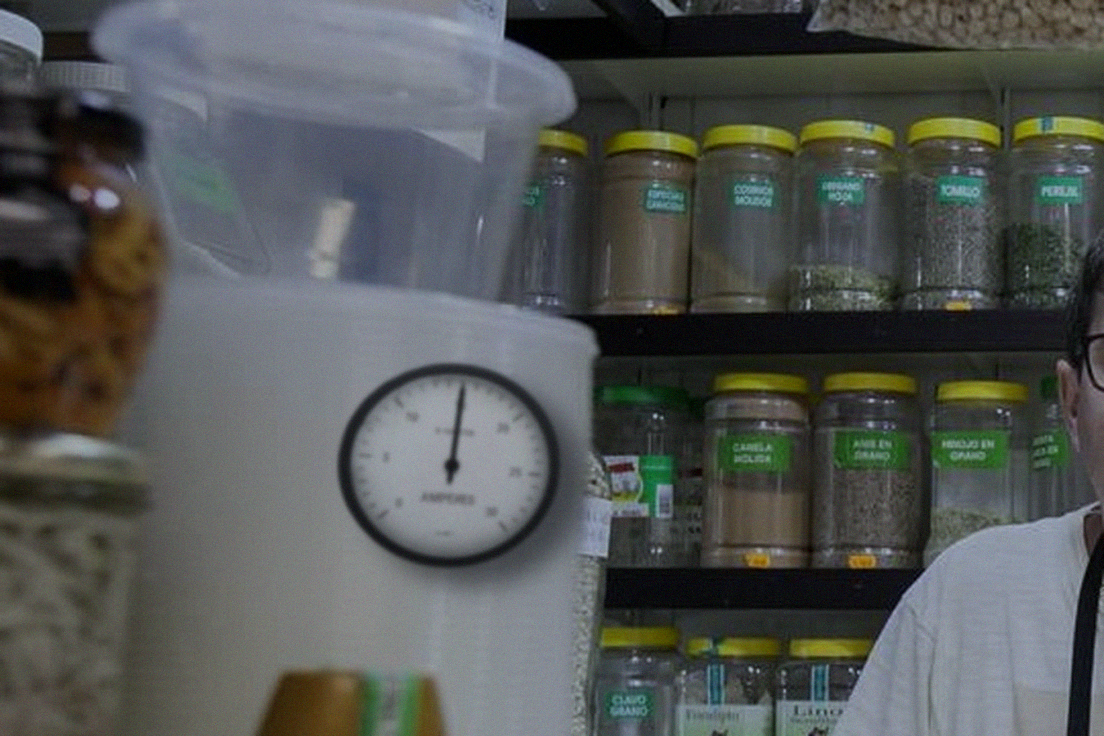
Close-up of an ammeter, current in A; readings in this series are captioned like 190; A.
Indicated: 15; A
